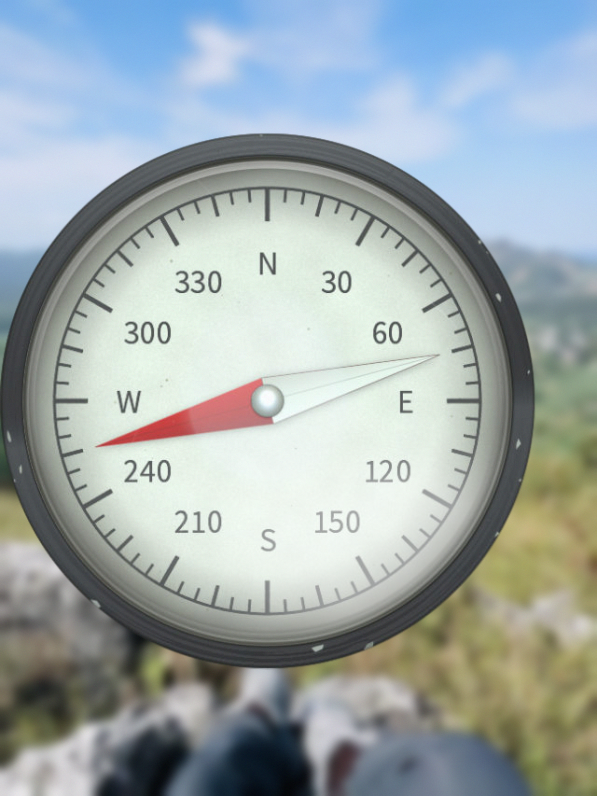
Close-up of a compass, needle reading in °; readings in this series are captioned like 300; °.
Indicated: 255; °
